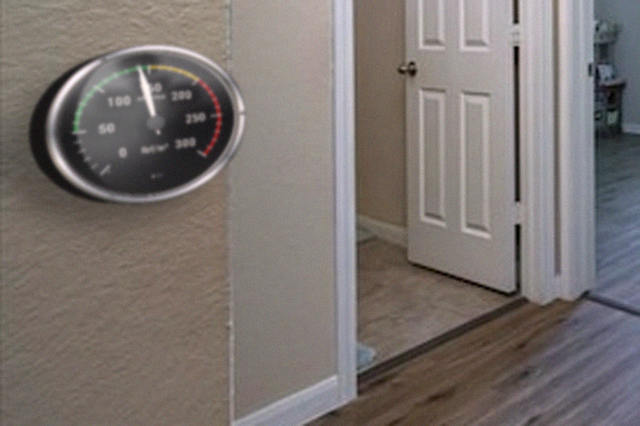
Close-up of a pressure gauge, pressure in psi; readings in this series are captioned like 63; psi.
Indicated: 140; psi
